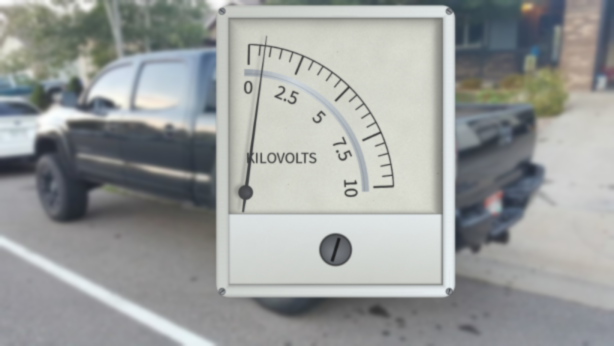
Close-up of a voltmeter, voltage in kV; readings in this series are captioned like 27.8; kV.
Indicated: 0.75; kV
